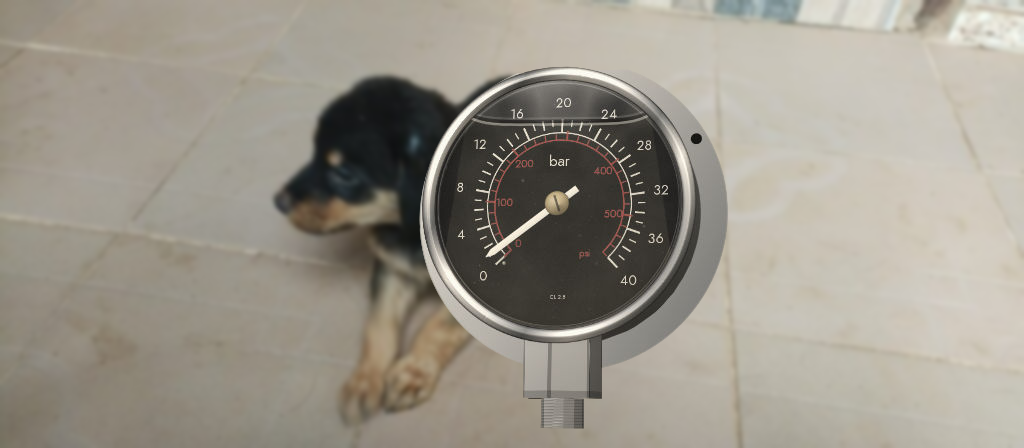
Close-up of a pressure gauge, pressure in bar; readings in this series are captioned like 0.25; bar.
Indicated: 1; bar
